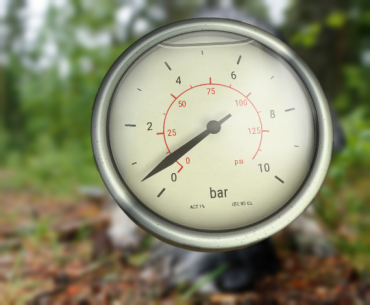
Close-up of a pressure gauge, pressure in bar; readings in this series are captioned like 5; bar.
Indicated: 0.5; bar
